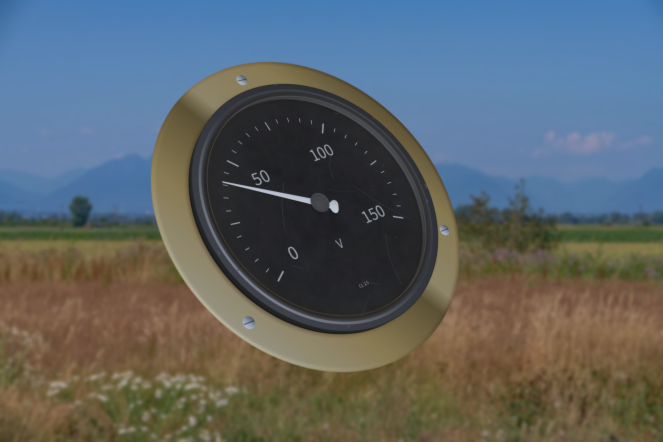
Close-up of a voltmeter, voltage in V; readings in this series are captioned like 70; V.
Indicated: 40; V
